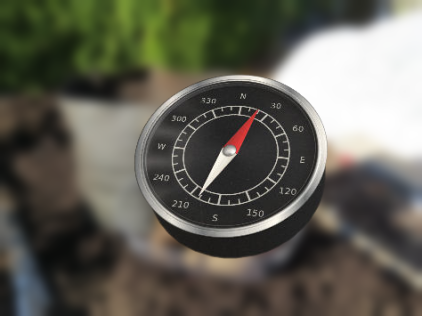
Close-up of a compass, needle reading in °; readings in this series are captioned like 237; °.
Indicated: 20; °
